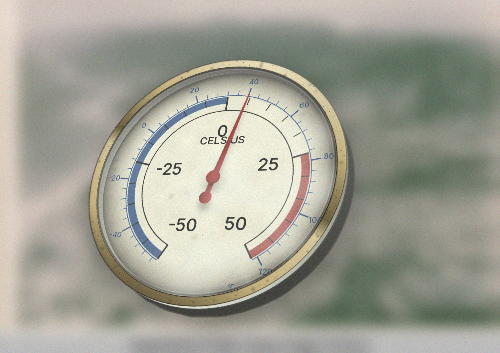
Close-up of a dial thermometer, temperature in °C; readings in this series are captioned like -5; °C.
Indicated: 5; °C
